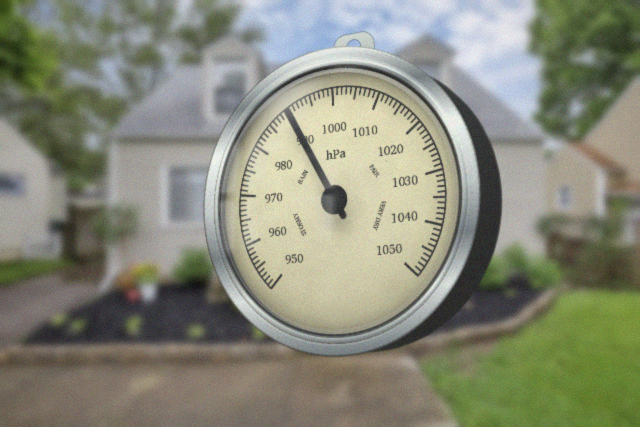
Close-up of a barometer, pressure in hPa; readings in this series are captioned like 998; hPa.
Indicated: 990; hPa
